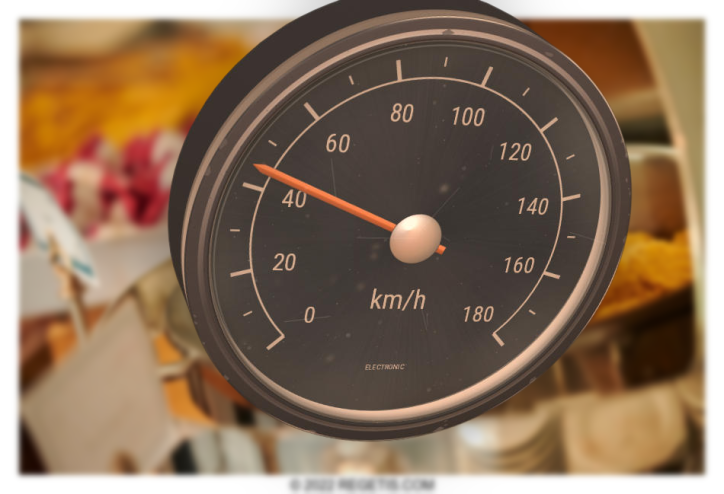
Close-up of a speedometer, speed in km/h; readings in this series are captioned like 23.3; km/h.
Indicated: 45; km/h
